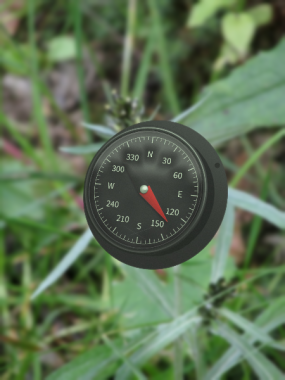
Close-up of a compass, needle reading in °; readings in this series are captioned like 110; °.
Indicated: 135; °
